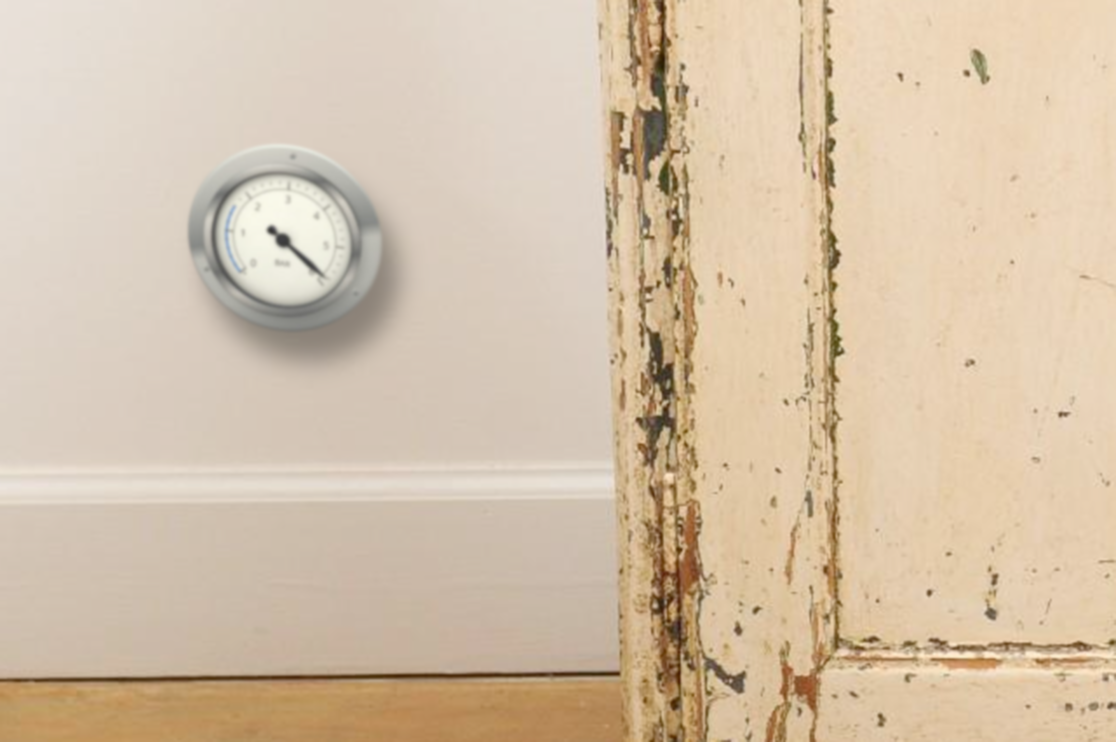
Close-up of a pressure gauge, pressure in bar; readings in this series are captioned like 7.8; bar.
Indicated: 5.8; bar
